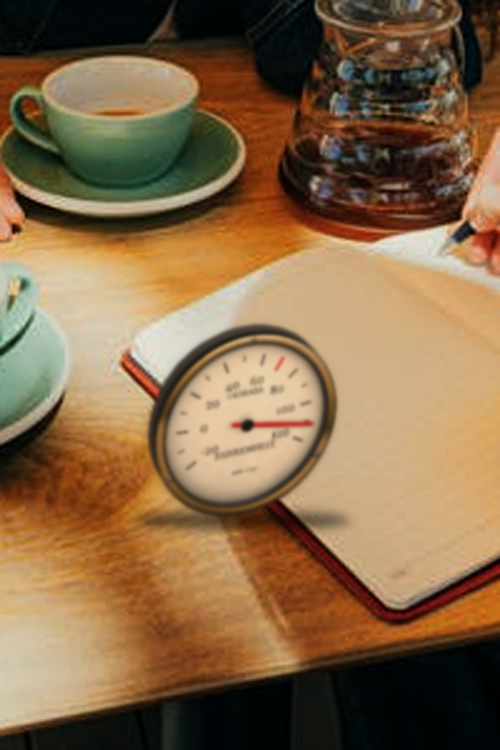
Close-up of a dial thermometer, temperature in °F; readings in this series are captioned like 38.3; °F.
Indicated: 110; °F
